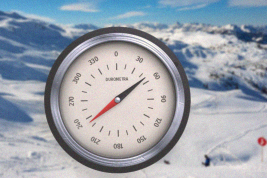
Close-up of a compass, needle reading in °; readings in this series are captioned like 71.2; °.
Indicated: 232.5; °
